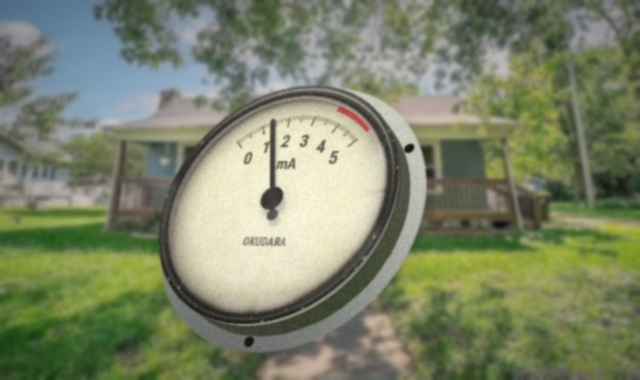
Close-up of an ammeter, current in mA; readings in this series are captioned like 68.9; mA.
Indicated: 1.5; mA
